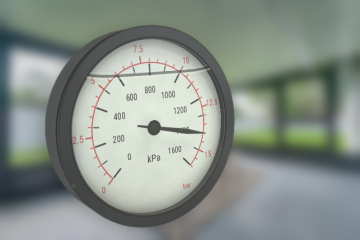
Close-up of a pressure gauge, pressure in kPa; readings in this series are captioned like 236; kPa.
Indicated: 1400; kPa
